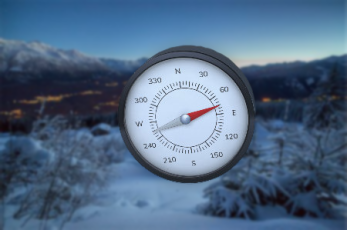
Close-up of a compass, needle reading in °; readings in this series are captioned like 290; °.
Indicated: 75; °
